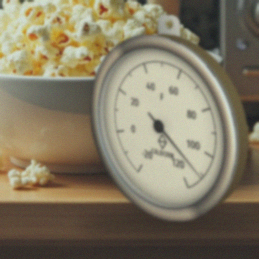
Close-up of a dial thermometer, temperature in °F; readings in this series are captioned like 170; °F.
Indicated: 110; °F
